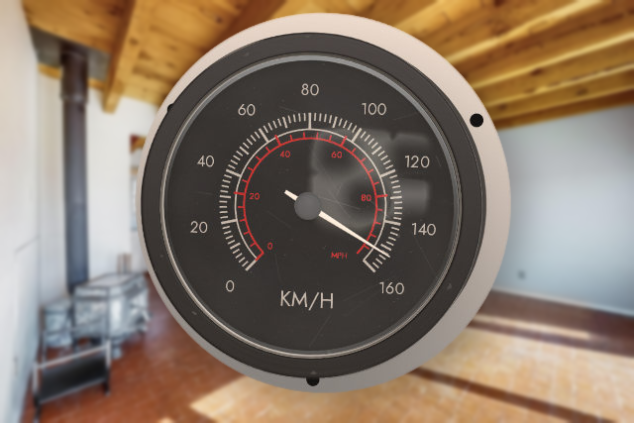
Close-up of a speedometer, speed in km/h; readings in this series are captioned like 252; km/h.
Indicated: 152; km/h
